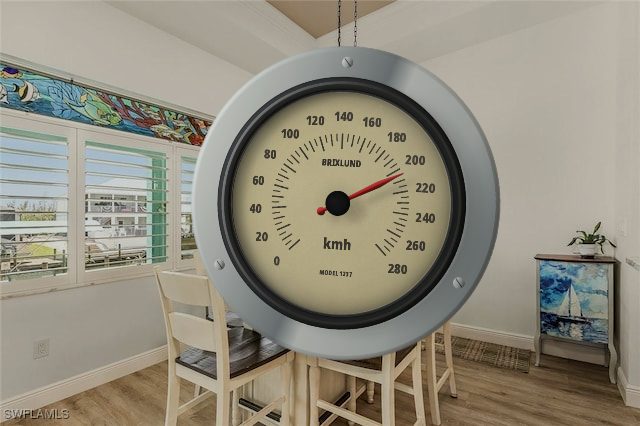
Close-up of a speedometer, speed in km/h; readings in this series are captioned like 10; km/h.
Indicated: 205; km/h
